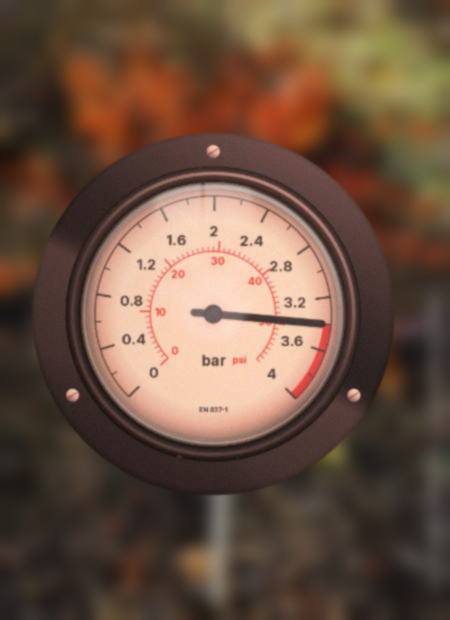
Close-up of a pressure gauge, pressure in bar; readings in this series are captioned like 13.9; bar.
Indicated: 3.4; bar
